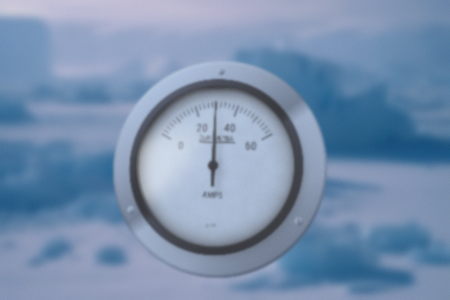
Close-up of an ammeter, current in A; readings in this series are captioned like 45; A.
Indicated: 30; A
